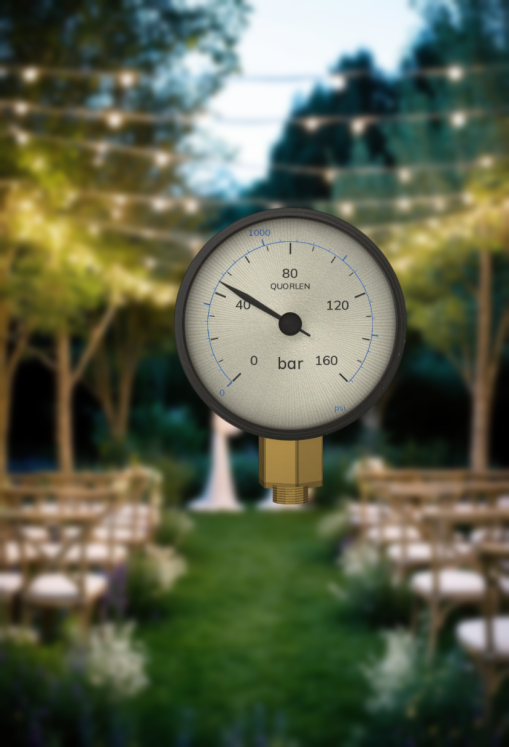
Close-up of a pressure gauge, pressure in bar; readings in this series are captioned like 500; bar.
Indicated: 45; bar
